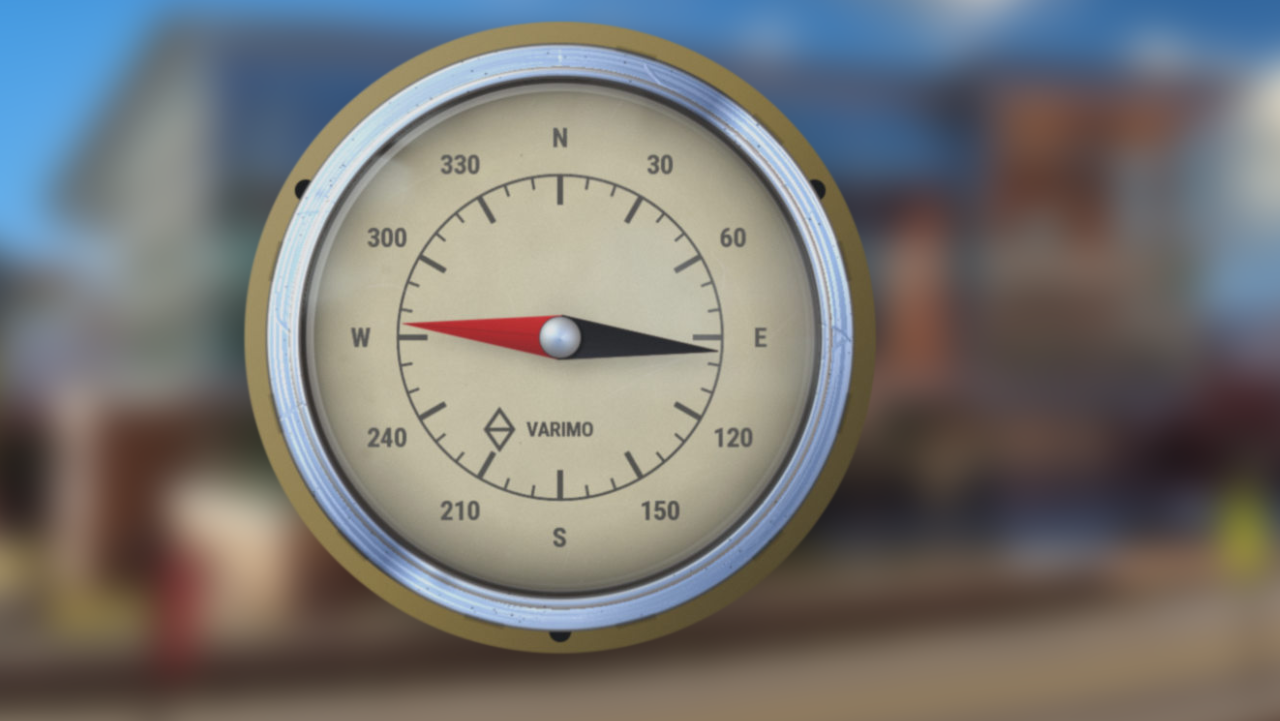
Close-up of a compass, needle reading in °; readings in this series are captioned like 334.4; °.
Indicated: 275; °
